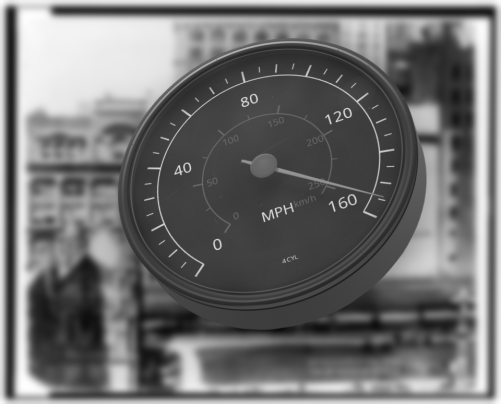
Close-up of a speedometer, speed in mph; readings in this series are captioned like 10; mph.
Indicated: 155; mph
